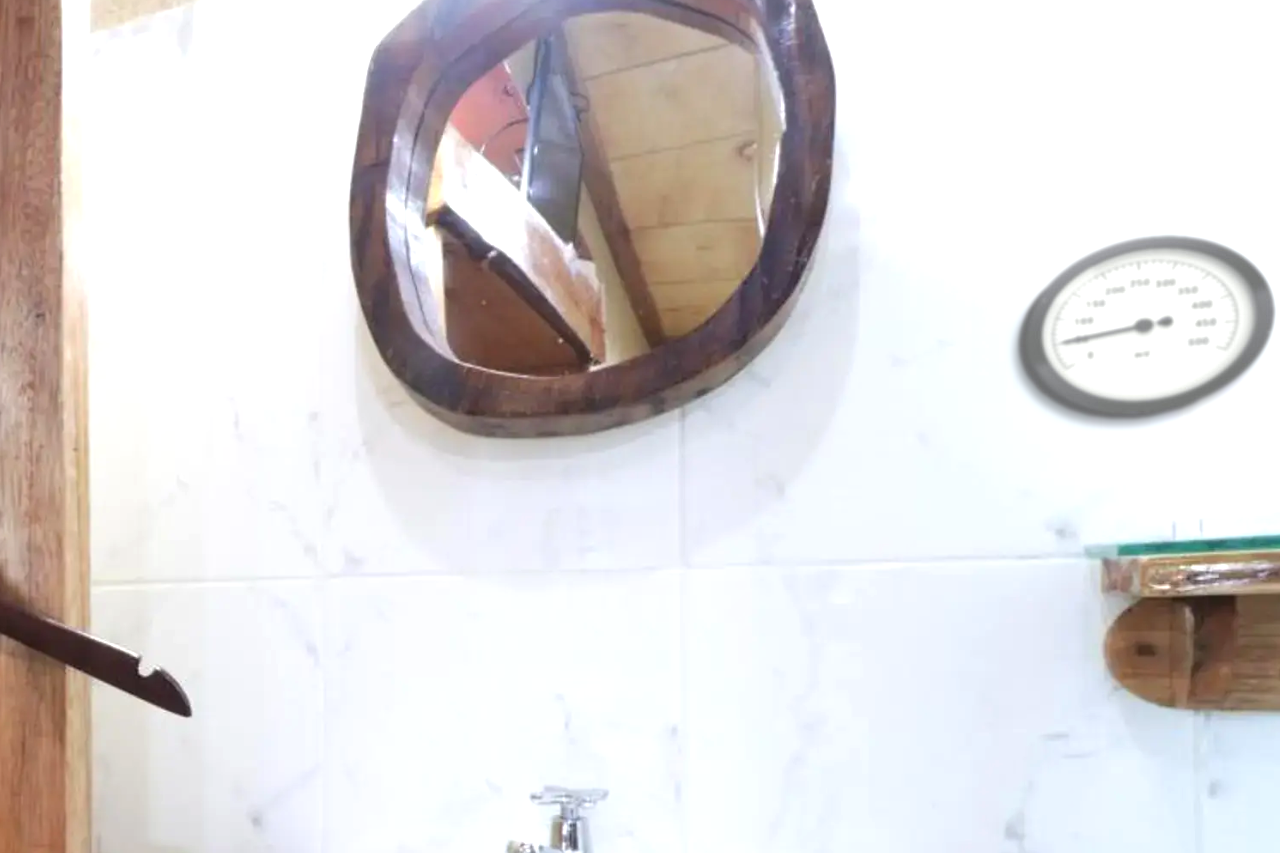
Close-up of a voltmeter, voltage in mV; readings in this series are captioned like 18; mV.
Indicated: 50; mV
